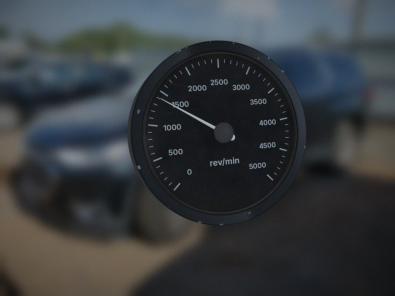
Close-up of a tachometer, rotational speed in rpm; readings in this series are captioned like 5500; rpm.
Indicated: 1400; rpm
